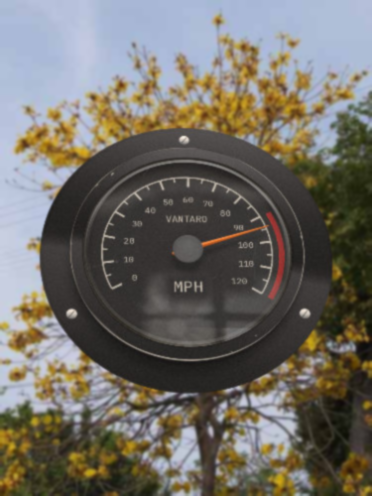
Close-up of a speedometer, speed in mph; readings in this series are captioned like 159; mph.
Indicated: 95; mph
